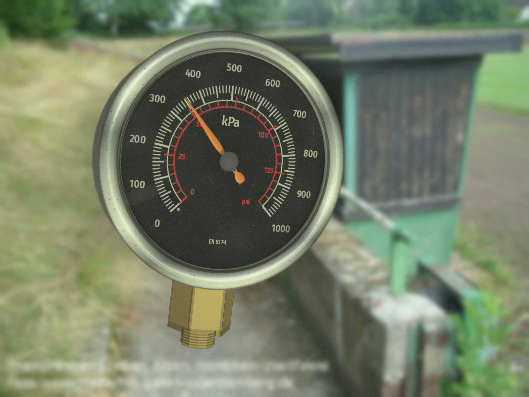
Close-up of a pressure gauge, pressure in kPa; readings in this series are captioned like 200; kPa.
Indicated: 350; kPa
